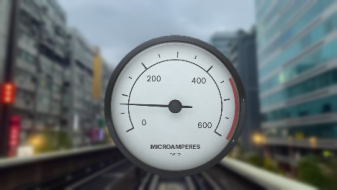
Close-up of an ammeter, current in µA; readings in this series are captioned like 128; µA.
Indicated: 75; µA
